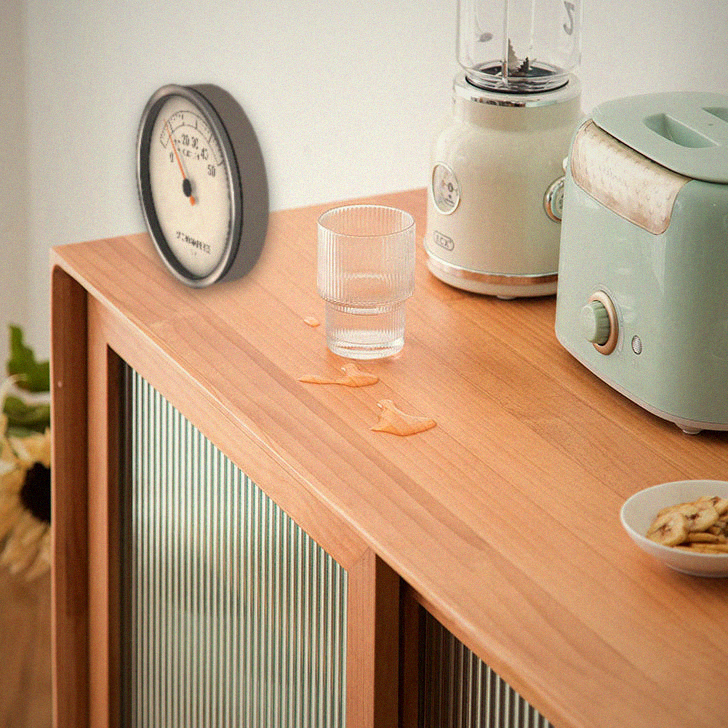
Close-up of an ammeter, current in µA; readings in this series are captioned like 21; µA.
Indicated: 10; µA
